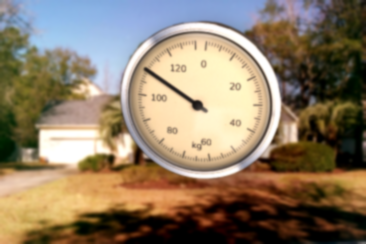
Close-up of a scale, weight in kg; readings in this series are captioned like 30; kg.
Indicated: 110; kg
